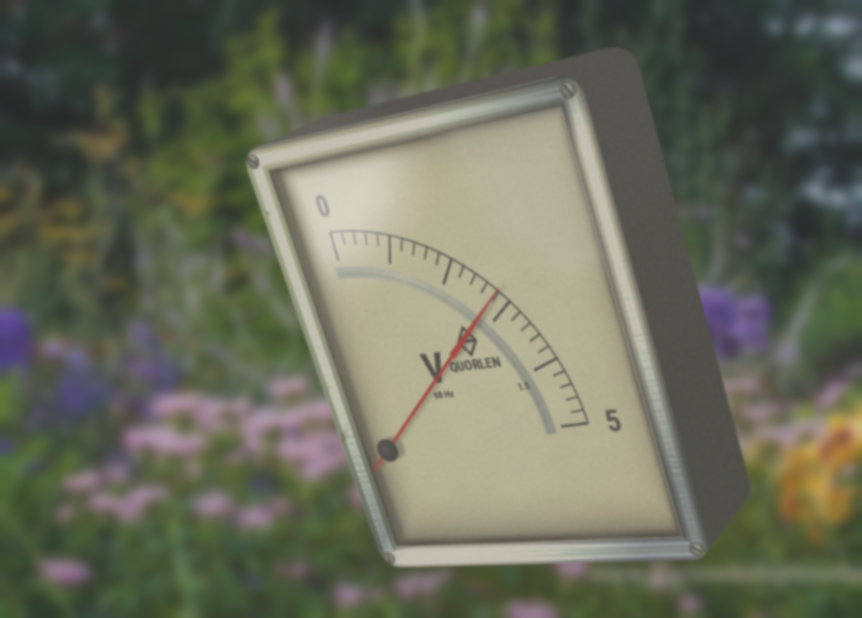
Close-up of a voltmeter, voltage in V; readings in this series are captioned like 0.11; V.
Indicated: 2.8; V
